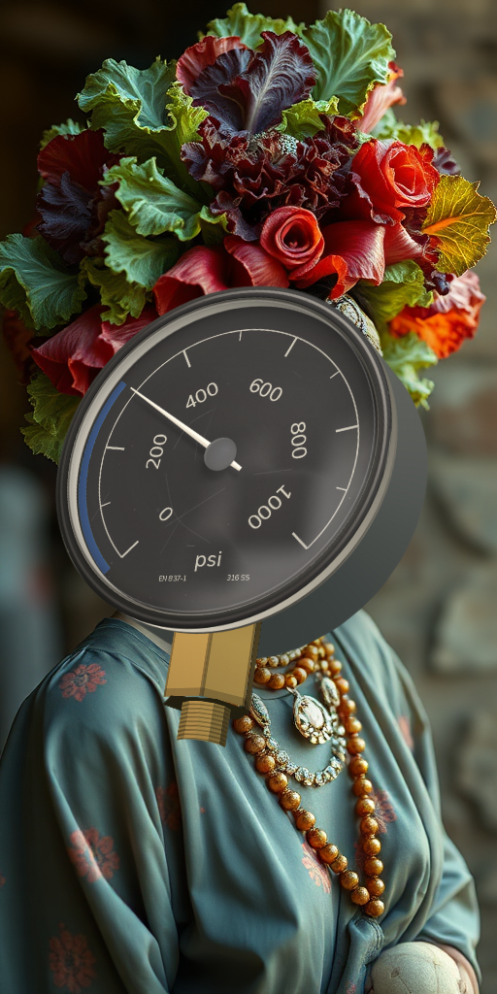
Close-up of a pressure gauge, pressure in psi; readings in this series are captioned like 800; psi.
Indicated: 300; psi
